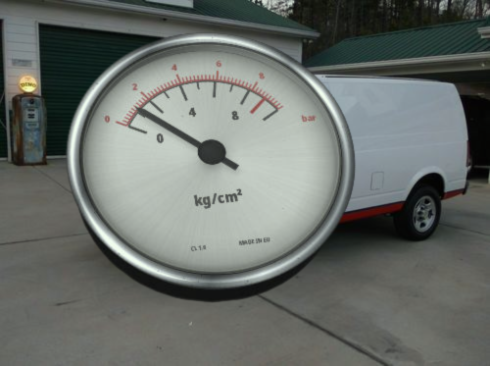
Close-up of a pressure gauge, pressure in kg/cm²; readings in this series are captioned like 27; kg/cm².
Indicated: 1; kg/cm²
